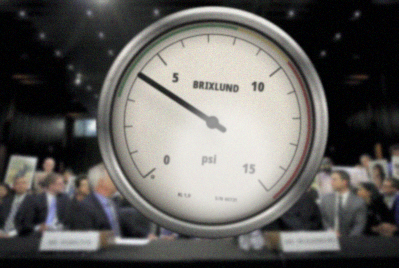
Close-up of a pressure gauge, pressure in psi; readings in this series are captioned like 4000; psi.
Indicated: 4; psi
